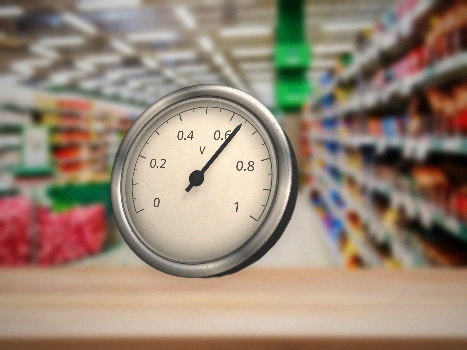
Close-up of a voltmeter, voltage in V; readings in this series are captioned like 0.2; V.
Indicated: 0.65; V
